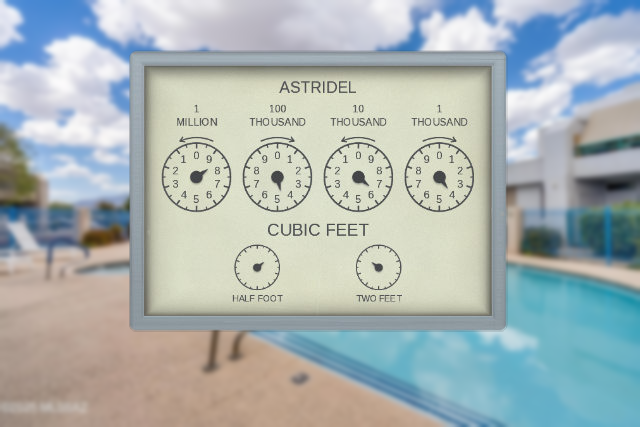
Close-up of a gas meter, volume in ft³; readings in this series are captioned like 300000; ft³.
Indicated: 846400; ft³
